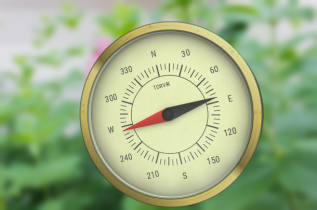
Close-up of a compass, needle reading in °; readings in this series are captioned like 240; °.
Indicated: 265; °
